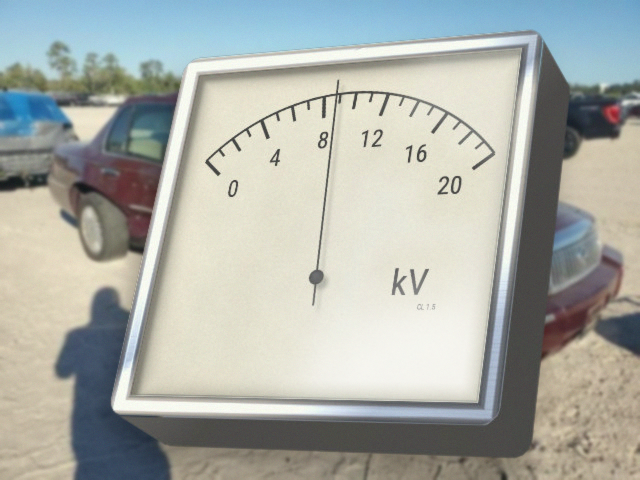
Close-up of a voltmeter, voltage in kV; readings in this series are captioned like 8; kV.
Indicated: 9; kV
